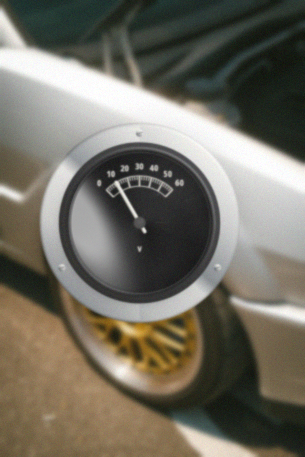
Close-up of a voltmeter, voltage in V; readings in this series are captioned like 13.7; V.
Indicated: 10; V
